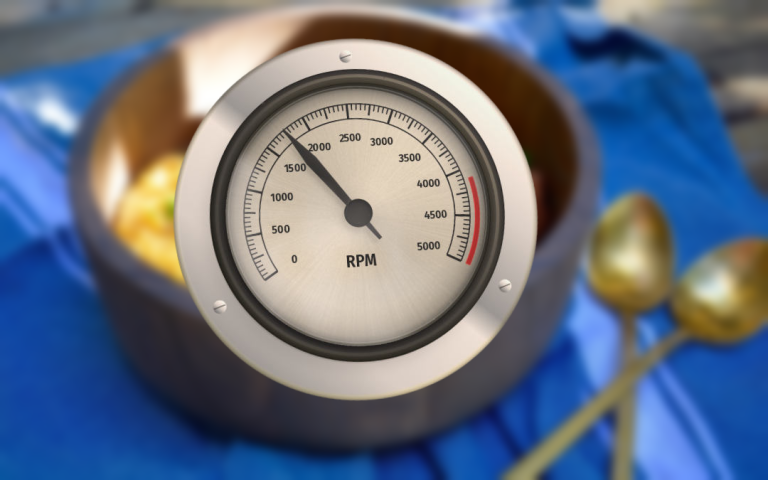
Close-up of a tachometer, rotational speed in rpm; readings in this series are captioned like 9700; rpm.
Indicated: 1750; rpm
